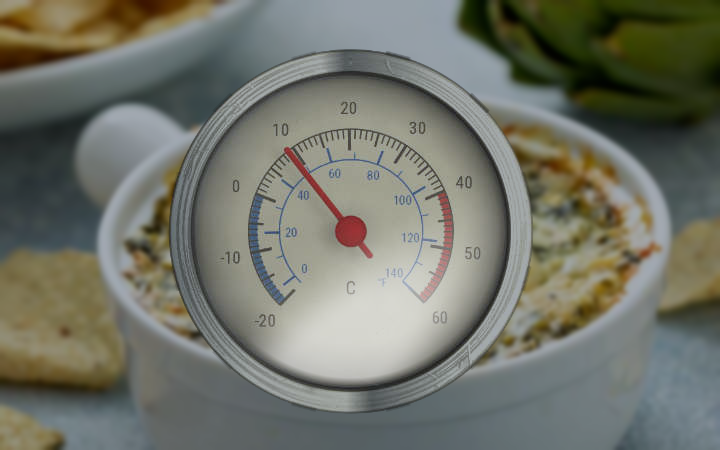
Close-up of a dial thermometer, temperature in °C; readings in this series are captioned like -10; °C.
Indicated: 9; °C
